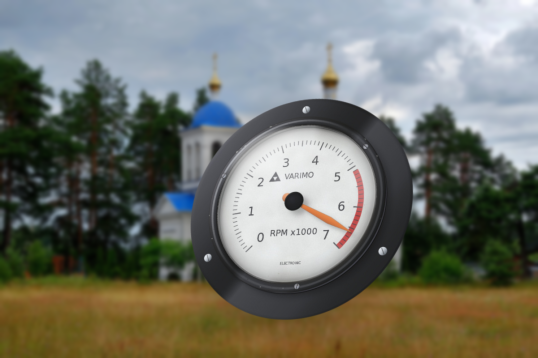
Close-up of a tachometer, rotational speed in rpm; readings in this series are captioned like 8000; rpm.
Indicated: 6600; rpm
